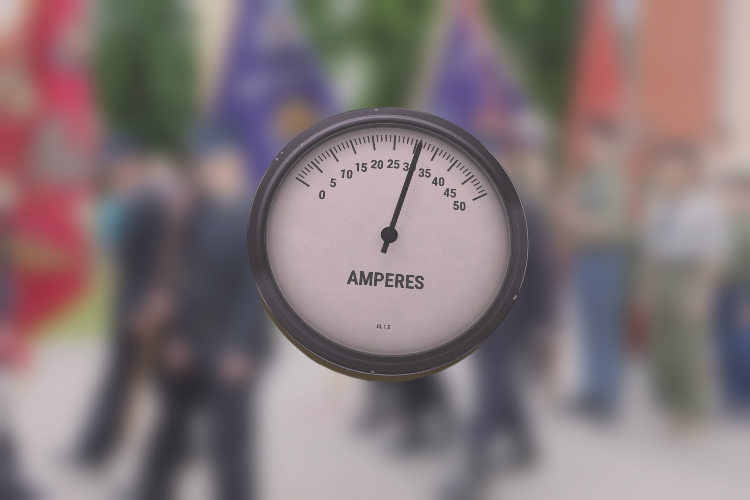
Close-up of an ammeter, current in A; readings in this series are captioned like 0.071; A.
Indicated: 31; A
